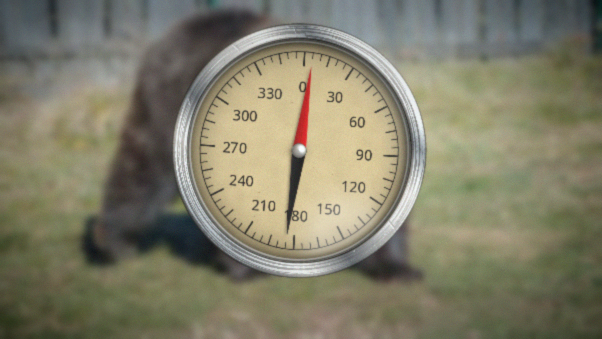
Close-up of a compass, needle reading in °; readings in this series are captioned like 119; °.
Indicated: 5; °
